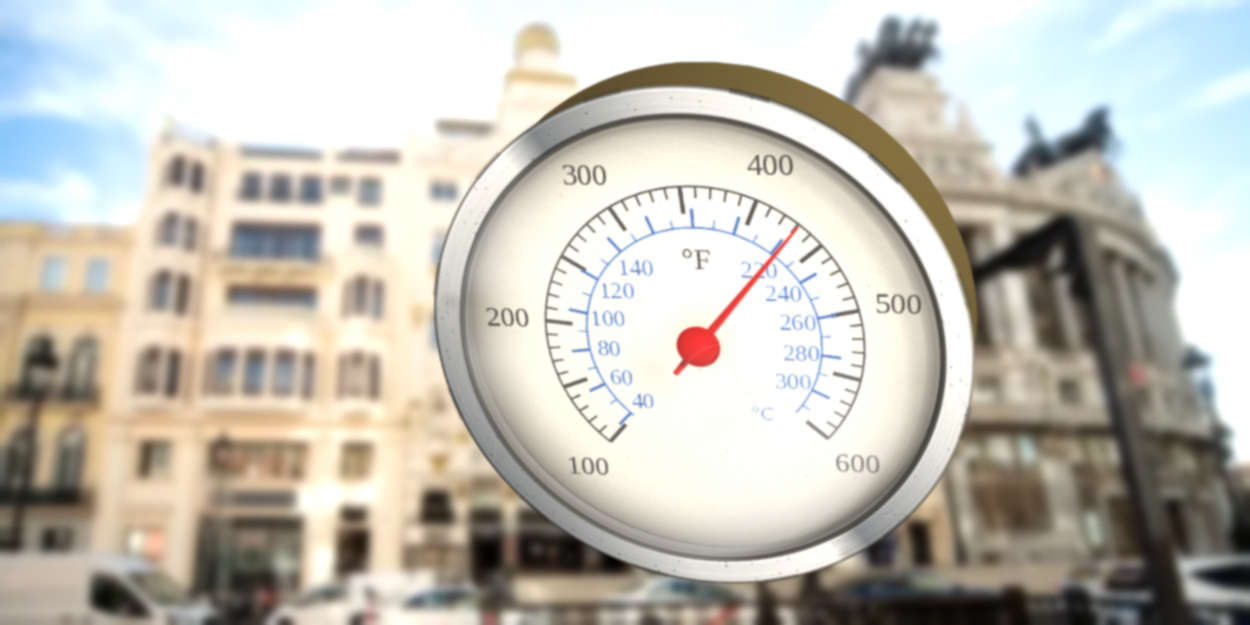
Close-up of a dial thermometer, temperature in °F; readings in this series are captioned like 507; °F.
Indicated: 430; °F
